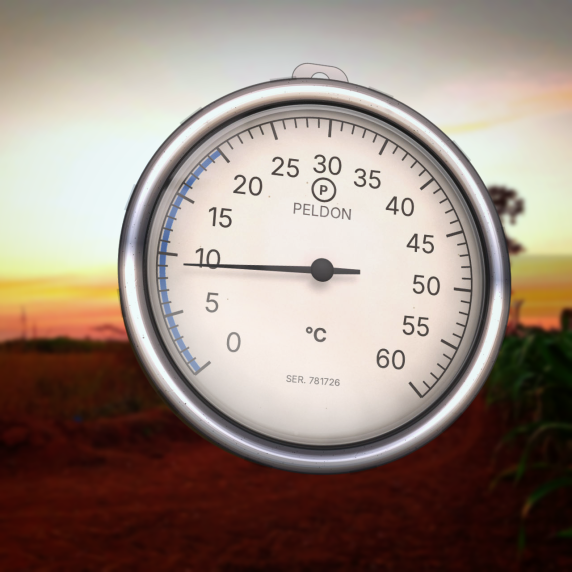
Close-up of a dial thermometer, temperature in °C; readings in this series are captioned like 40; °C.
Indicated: 9; °C
